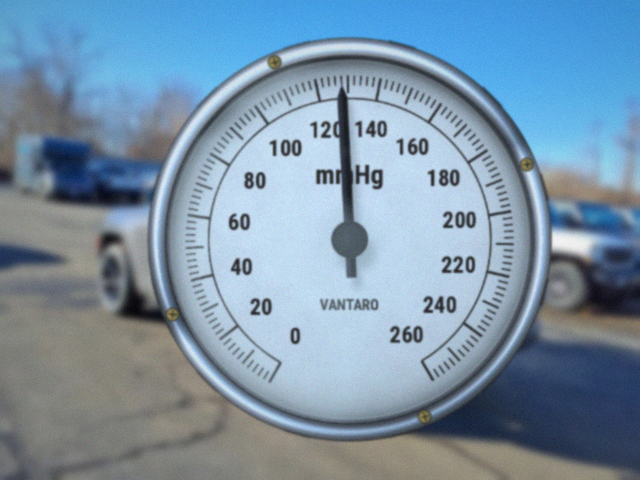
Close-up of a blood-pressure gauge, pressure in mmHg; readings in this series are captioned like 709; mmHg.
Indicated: 128; mmHg
